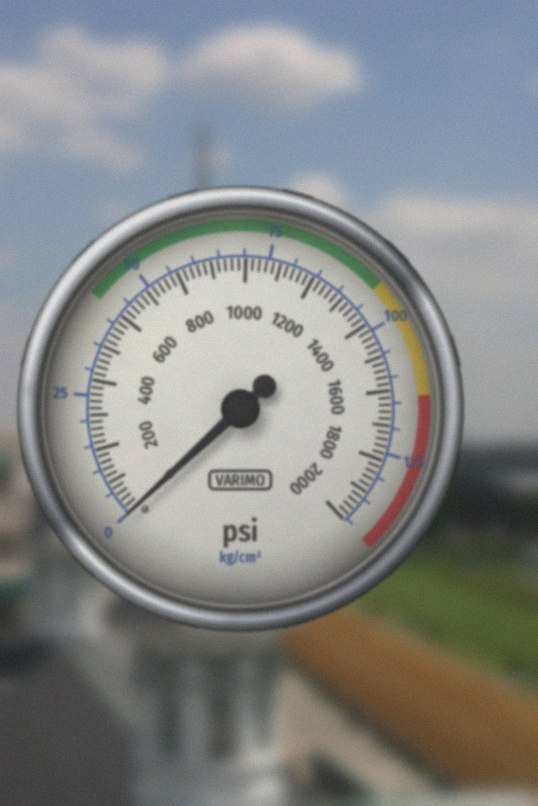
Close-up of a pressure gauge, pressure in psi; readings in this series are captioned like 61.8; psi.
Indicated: 0; psi
